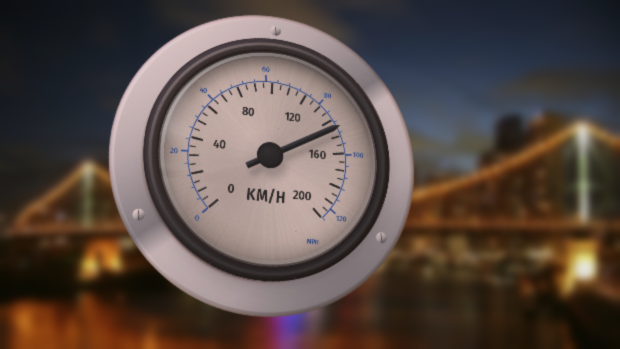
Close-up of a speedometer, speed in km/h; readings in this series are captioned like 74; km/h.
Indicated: 145; km/h
